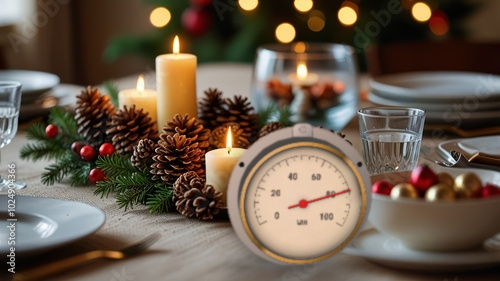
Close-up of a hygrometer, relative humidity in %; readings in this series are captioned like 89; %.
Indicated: 80; %
